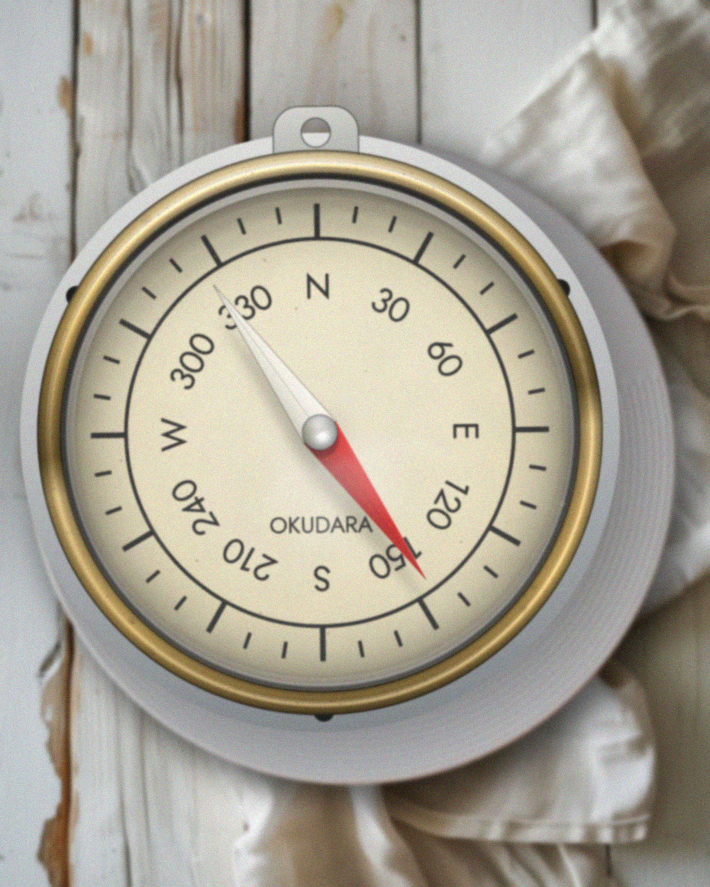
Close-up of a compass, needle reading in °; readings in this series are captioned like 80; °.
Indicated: 145; °
